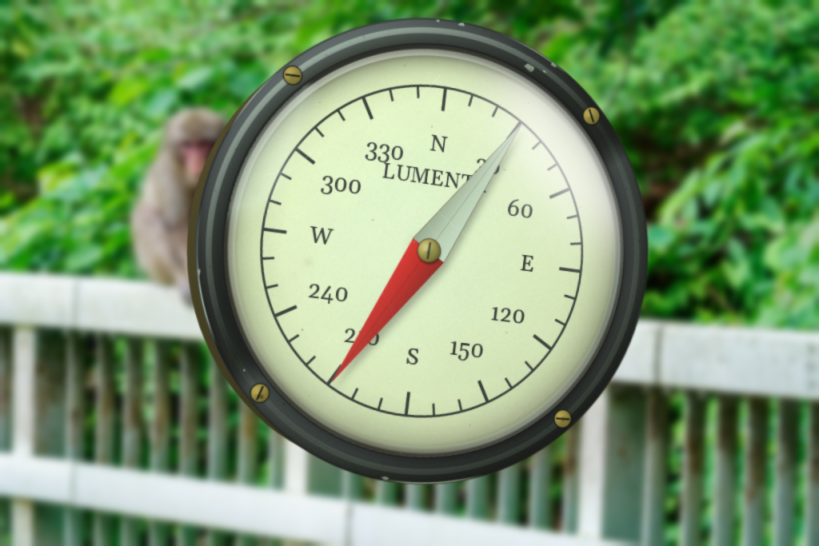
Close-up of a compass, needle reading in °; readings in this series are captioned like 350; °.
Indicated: 210; °
